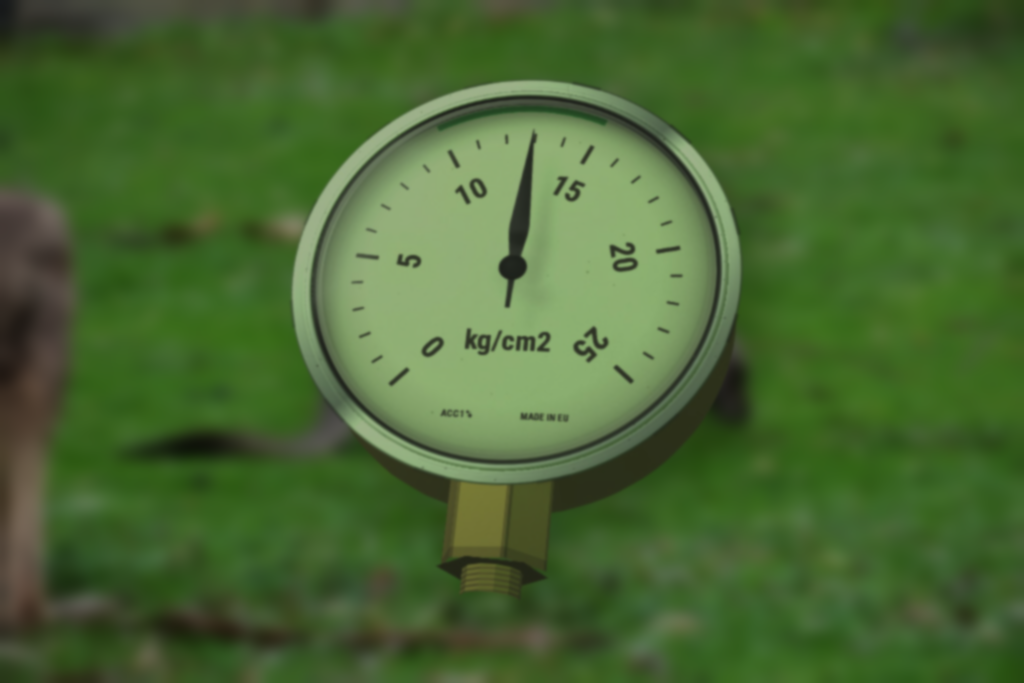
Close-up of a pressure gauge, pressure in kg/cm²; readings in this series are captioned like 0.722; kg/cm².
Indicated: 13; kg/cm²
